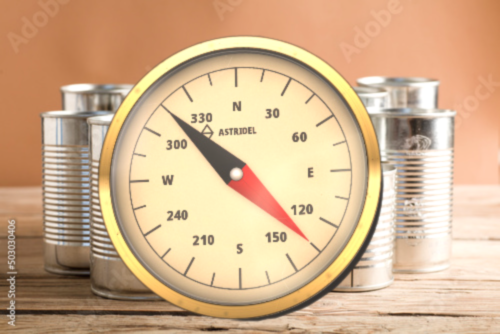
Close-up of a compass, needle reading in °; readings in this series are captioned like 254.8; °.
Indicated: 135; °
